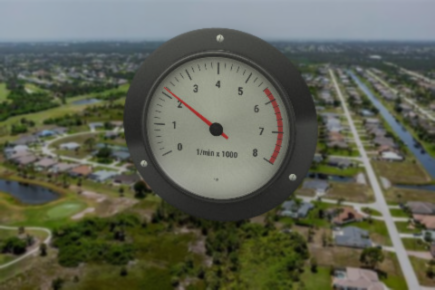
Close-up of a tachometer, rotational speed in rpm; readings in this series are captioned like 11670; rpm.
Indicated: 2200; rpm
